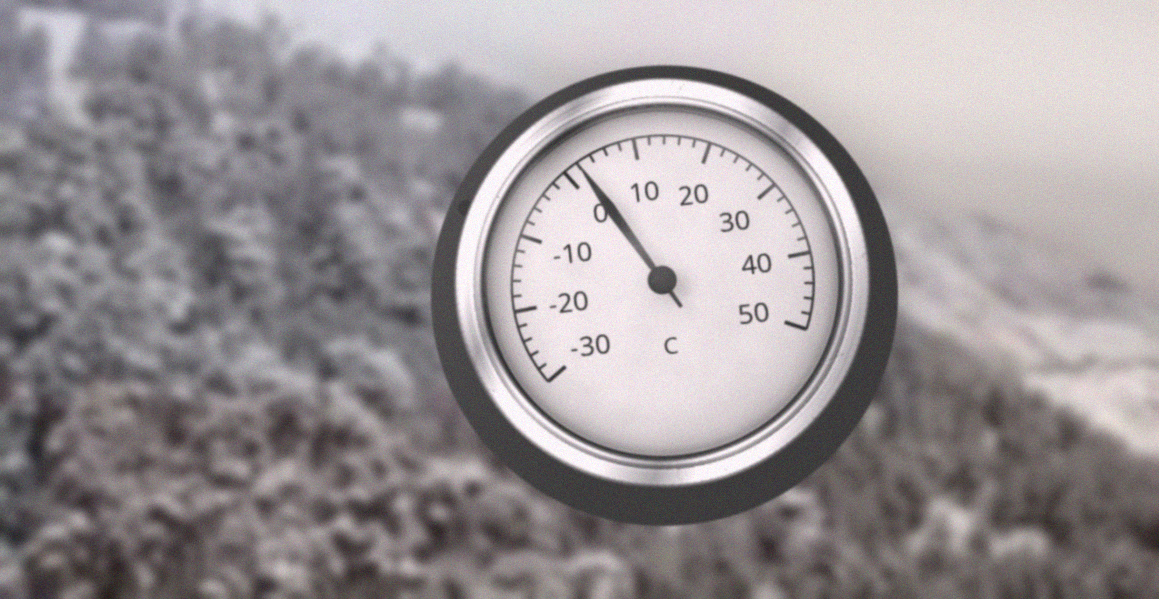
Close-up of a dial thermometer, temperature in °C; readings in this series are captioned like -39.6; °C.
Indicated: 2; °C
